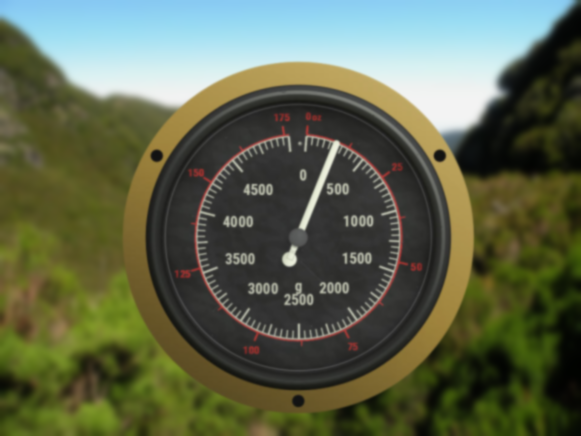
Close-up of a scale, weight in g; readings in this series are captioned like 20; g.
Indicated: 250; g
